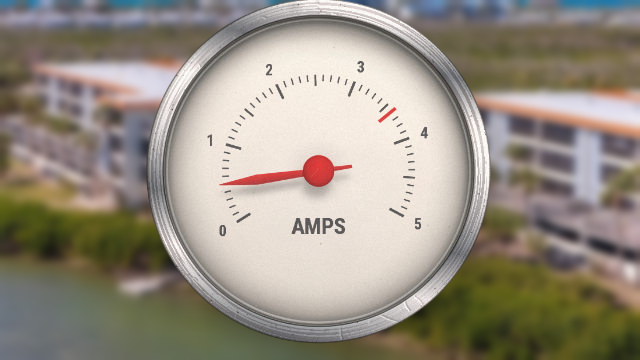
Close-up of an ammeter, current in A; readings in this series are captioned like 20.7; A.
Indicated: 0.5; A
